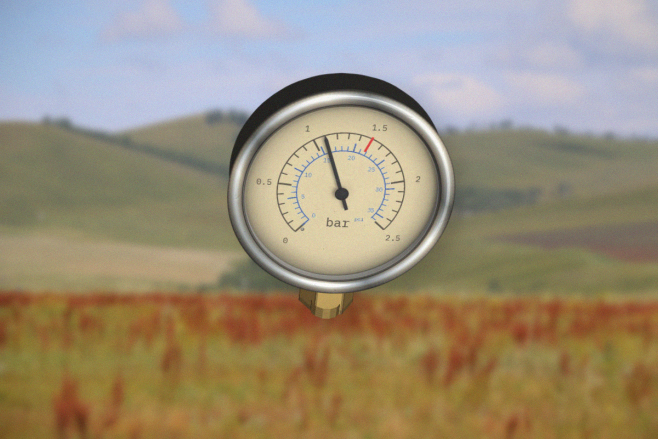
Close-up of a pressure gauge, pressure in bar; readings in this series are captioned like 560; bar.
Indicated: 1.1; bar
